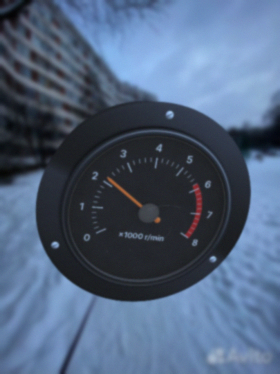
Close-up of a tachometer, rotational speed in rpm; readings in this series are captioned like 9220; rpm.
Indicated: 2200; rpm
